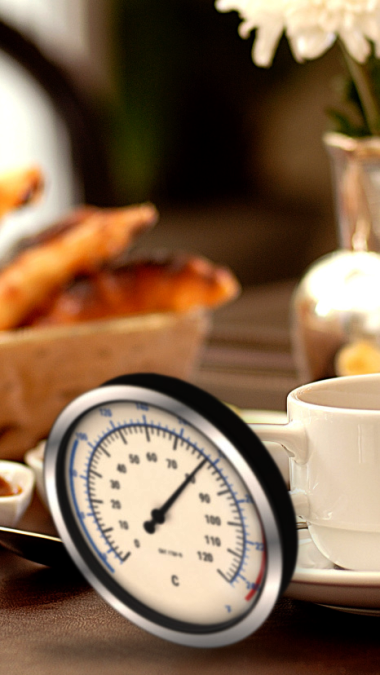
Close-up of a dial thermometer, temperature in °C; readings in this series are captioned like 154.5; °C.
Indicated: 80; °C
